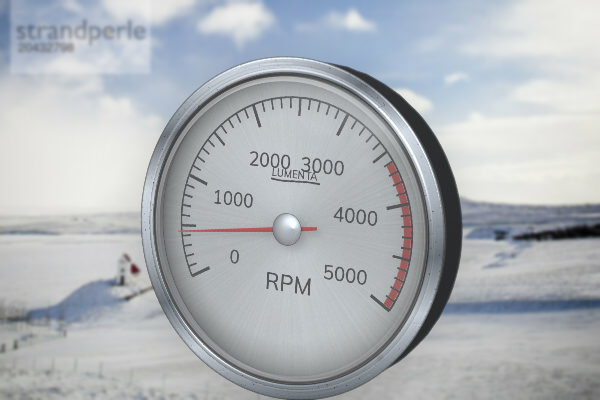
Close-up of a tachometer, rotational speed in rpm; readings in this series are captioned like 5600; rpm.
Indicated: 450; rpm
